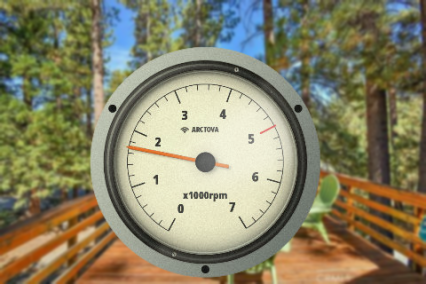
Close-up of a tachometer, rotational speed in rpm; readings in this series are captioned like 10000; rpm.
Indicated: 1700; rpm
